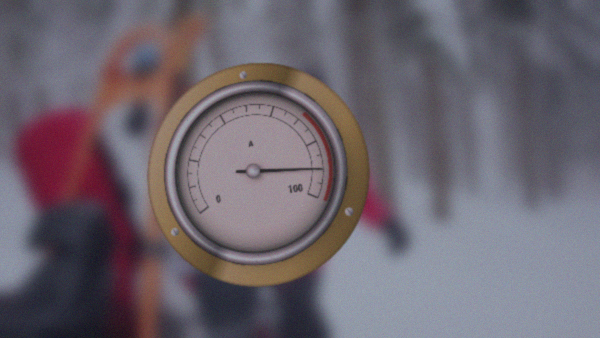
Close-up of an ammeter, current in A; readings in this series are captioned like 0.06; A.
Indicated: 90; A
